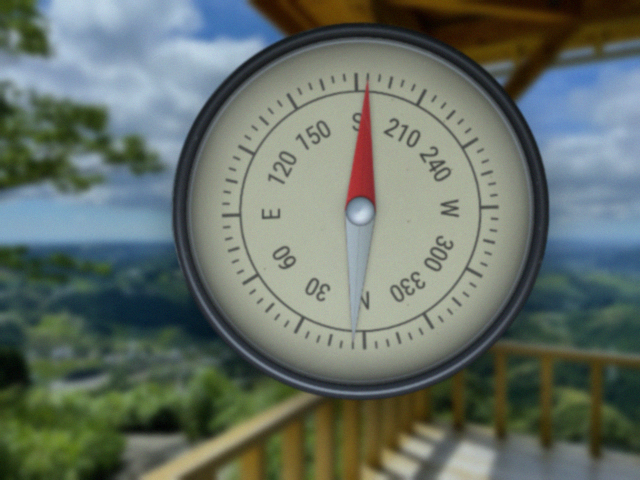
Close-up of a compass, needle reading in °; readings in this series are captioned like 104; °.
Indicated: 185; °
